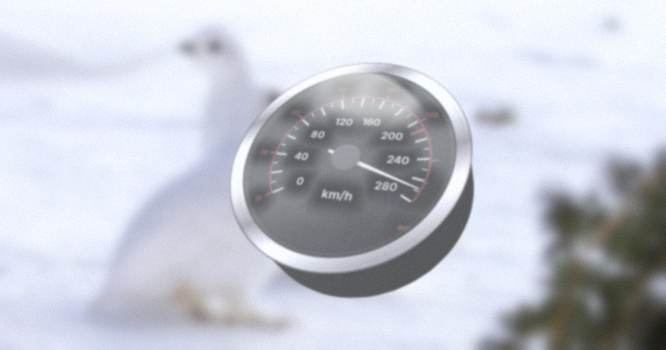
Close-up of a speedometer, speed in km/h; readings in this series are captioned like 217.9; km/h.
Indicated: 270; km/h
